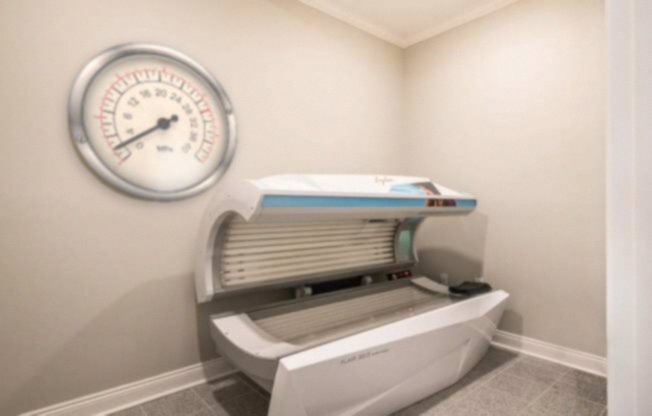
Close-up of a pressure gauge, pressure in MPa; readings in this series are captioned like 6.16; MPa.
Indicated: 2; MPa
